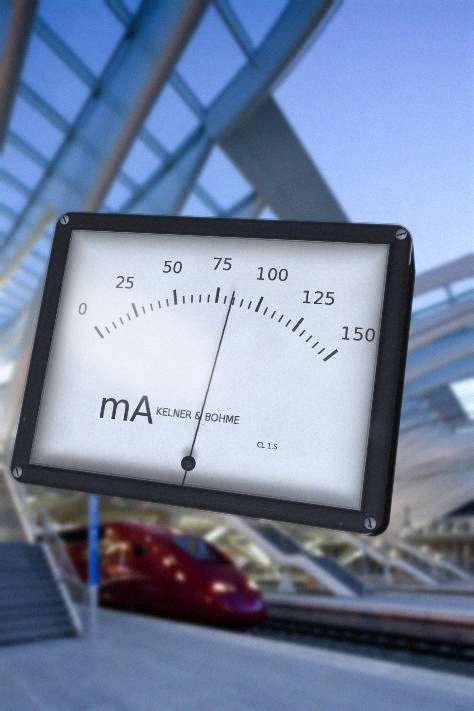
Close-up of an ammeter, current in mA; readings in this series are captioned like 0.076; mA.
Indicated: 85; mA
